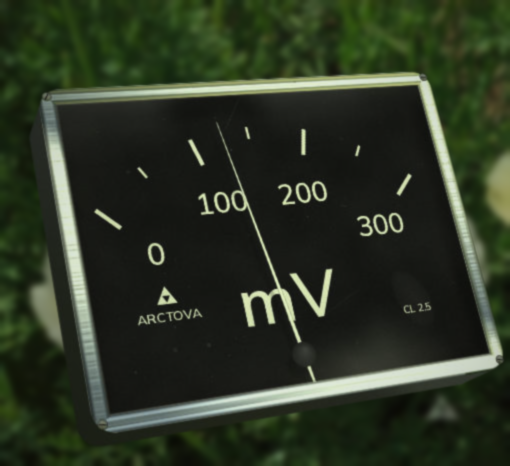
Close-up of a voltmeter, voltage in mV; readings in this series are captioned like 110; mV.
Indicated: 125; mV
